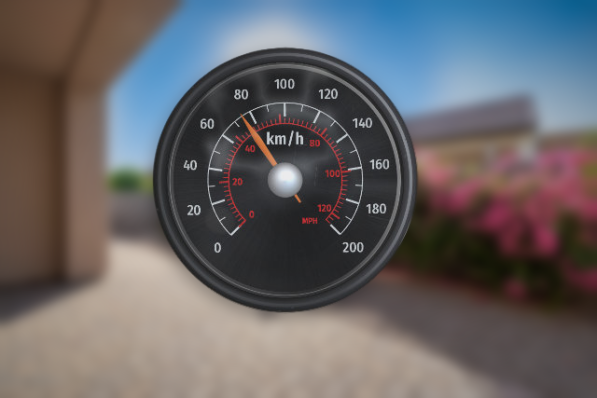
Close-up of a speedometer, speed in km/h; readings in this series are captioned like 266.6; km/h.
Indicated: 75; km/h
